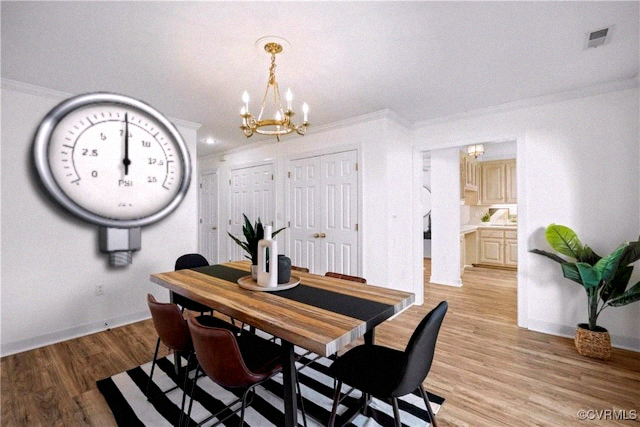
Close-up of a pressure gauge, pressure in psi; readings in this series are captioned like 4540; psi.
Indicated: 7.5; psi
